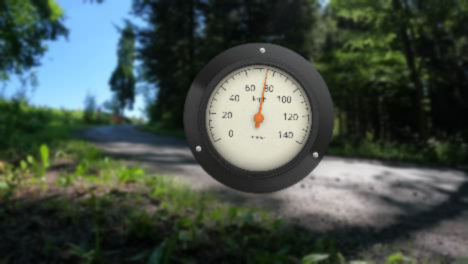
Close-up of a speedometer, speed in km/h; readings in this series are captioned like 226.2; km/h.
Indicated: 75; km/h
